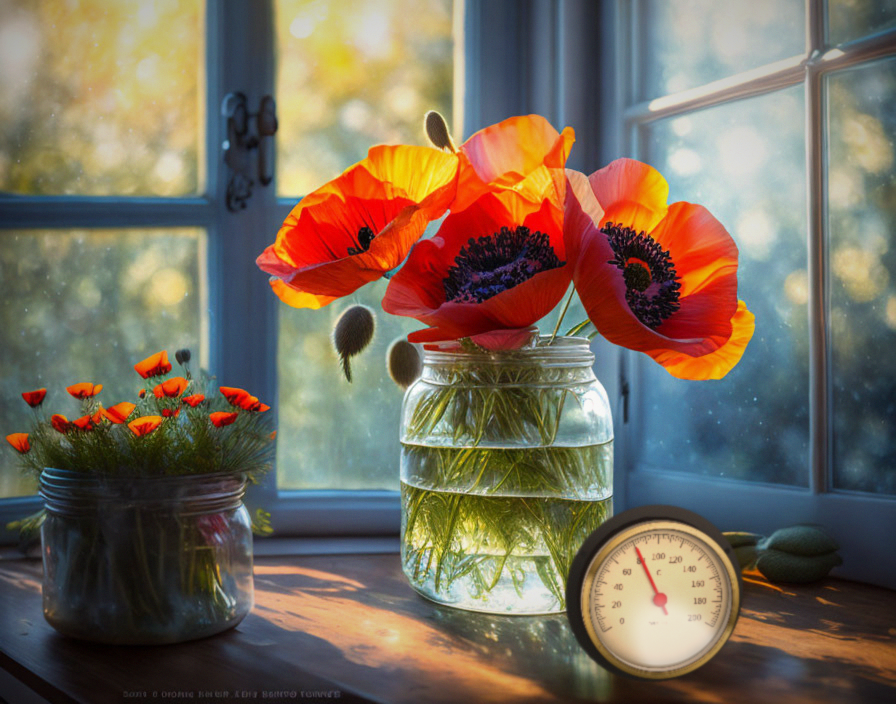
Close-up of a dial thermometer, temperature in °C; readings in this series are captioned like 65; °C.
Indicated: 80; °C
